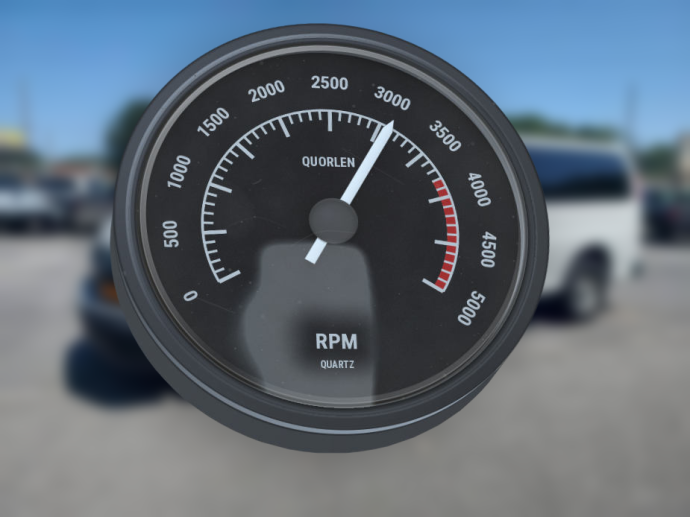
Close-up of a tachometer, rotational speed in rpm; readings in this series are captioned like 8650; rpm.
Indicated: 3100; rpm
